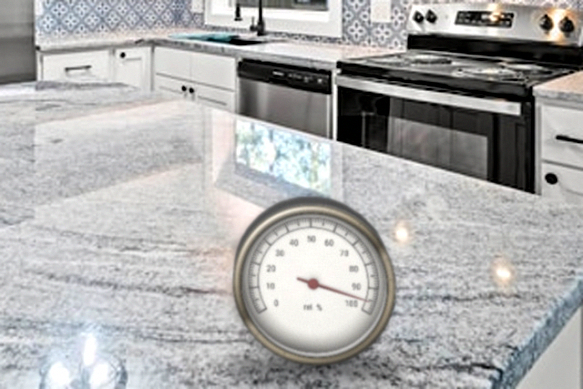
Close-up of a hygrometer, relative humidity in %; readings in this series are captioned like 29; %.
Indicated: 95; %
